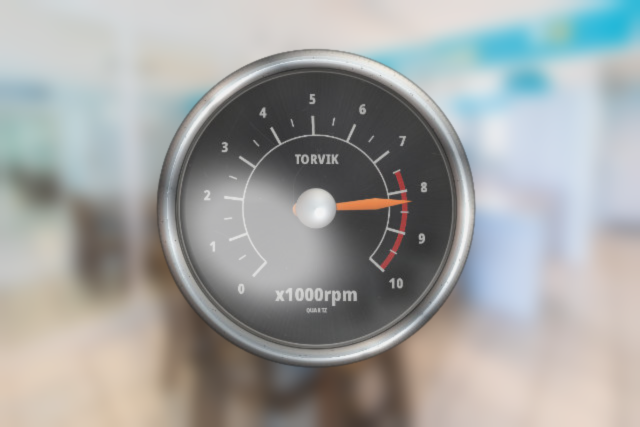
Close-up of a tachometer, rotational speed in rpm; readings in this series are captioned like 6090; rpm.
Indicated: 8250; rpm
